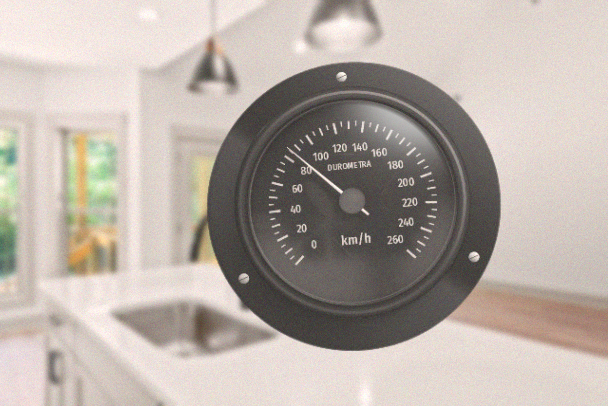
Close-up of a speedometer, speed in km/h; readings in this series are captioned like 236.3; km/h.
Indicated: 85; km/h
